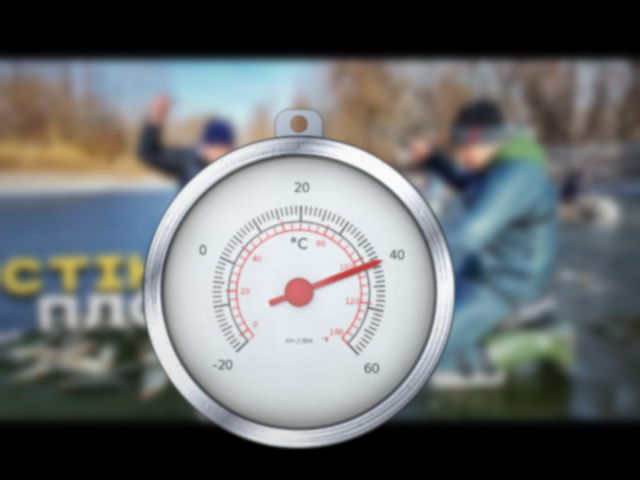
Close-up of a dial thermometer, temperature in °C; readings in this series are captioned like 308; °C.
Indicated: 40; °C
